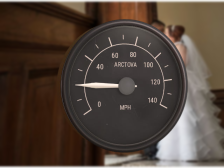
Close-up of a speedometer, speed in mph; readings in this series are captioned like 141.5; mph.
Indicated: 20; mph
